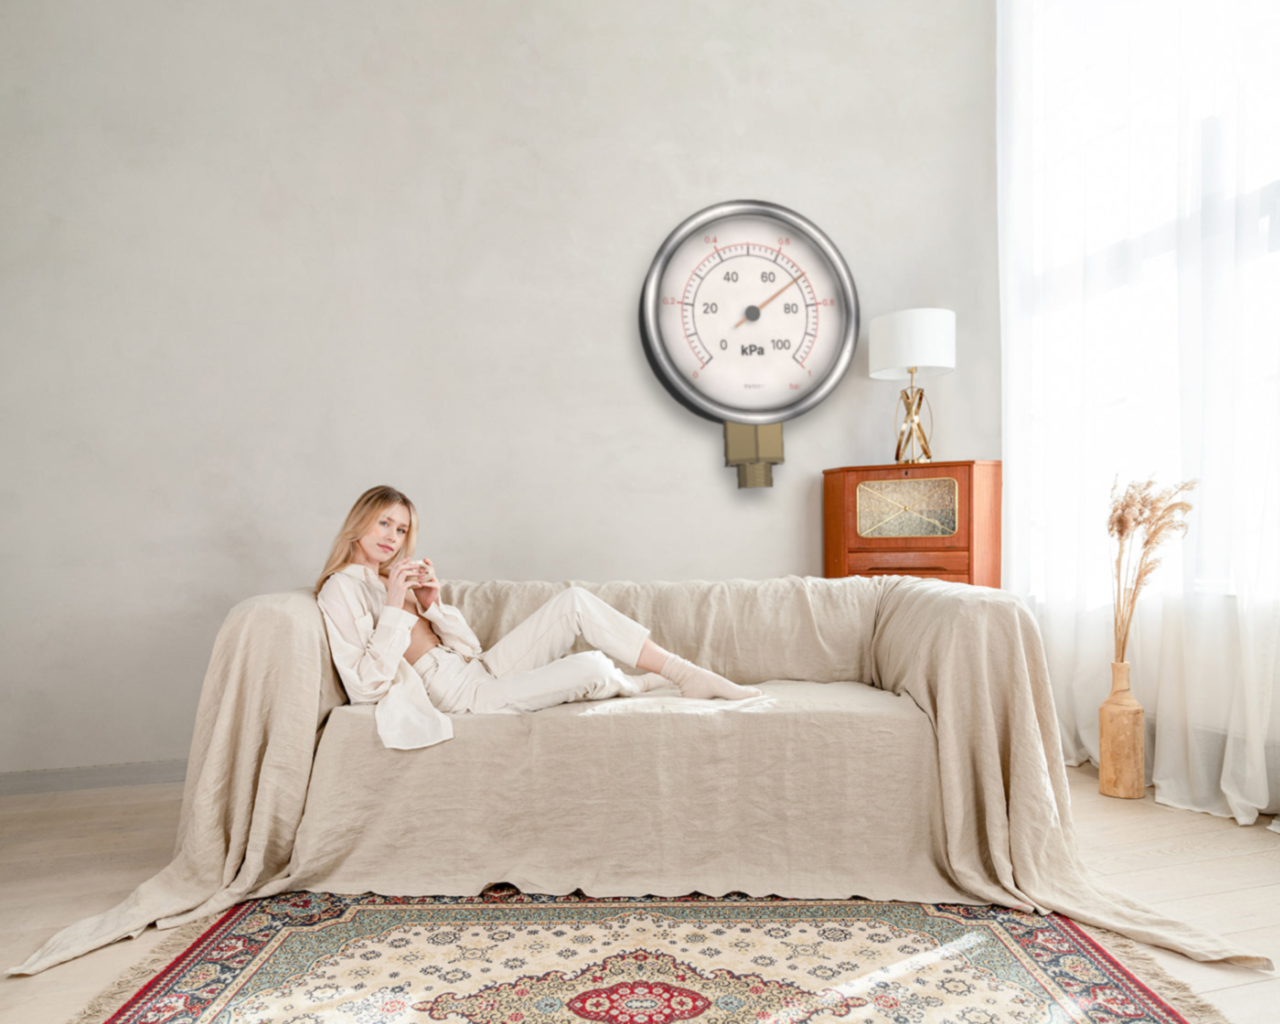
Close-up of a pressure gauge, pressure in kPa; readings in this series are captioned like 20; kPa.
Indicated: 70; kPa
